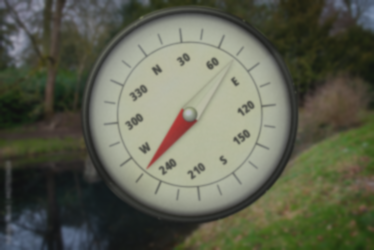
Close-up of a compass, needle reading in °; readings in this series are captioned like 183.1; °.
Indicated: 255; °
